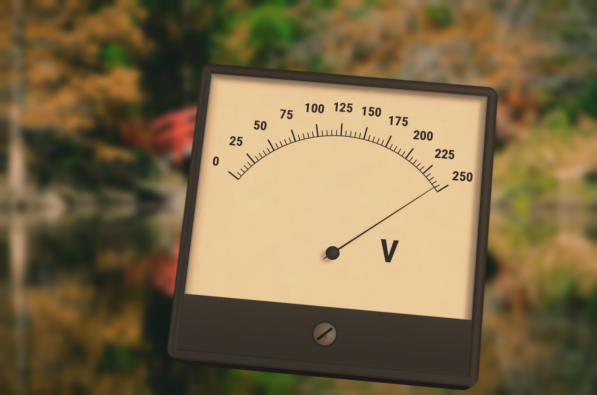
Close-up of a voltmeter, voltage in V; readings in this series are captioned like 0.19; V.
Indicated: 245; V
